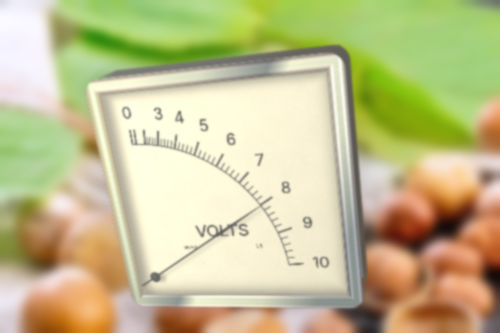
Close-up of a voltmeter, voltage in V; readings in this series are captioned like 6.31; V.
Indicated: 8; V
